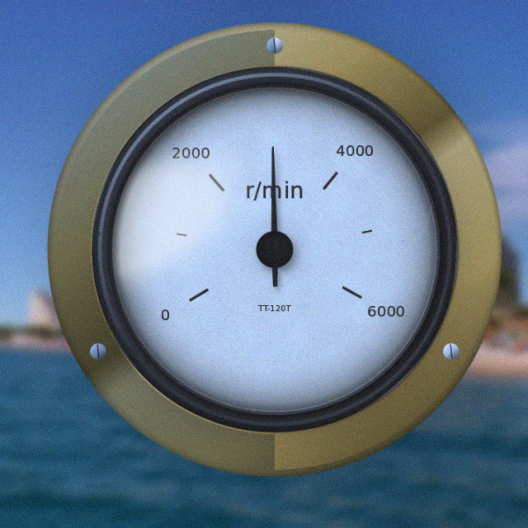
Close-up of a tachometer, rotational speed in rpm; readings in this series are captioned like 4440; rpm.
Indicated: 3000; rpm
